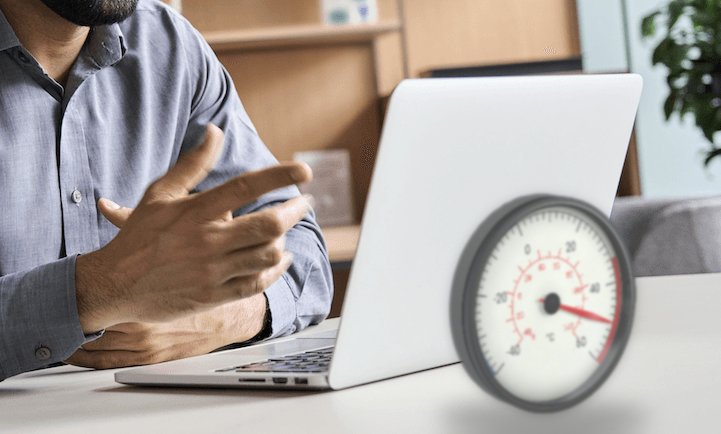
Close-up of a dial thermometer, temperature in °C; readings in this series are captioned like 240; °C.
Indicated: 50; °C
